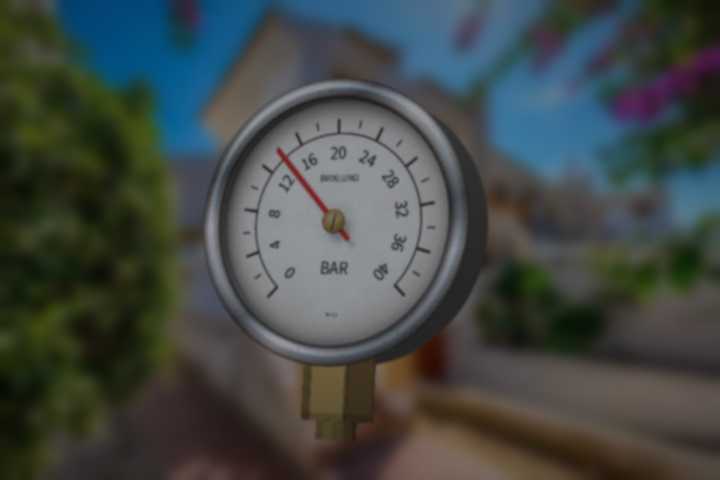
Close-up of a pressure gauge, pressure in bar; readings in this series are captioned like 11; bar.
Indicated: 14; bar
